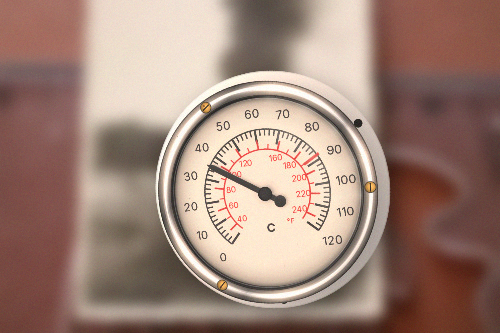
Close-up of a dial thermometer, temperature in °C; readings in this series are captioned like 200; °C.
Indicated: 36; °C
